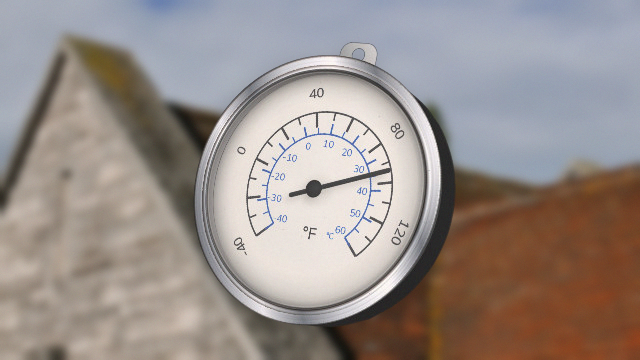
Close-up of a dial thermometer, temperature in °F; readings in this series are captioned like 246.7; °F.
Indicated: 95; °F
